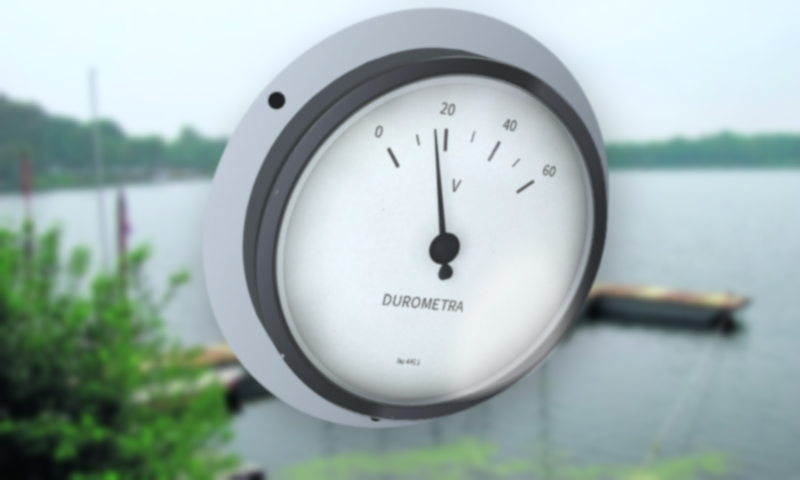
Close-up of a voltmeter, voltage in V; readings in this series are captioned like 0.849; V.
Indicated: 15; V
